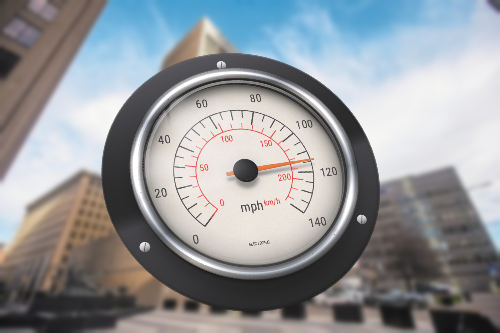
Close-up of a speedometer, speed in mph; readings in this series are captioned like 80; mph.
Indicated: 115; mph
